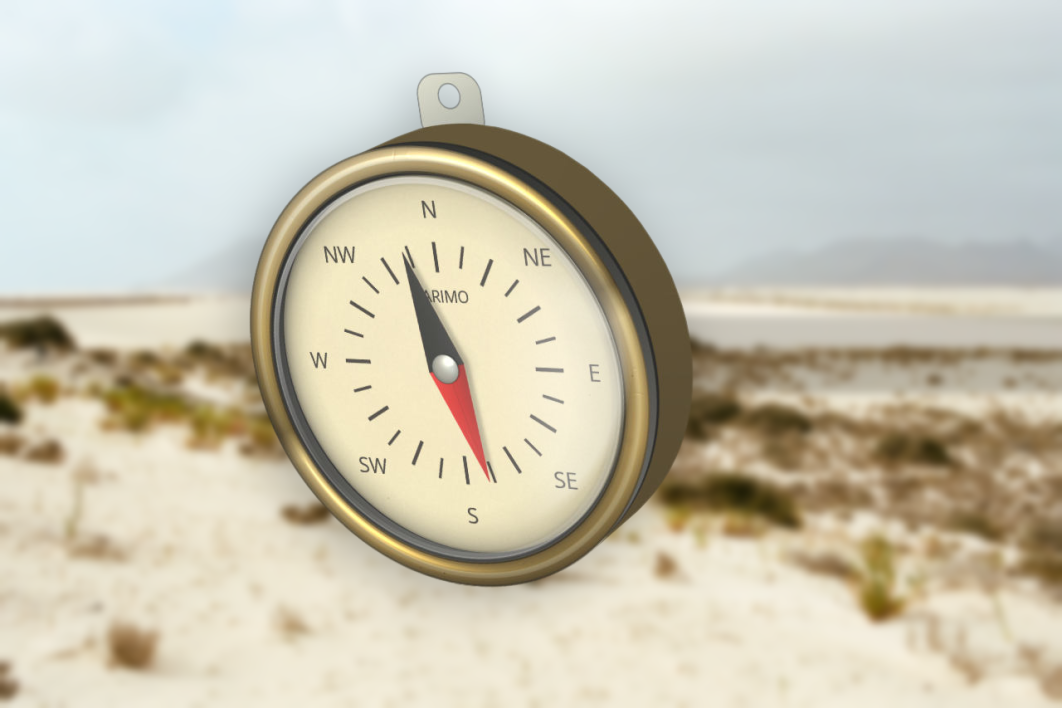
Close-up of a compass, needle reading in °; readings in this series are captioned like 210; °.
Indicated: 165; °
